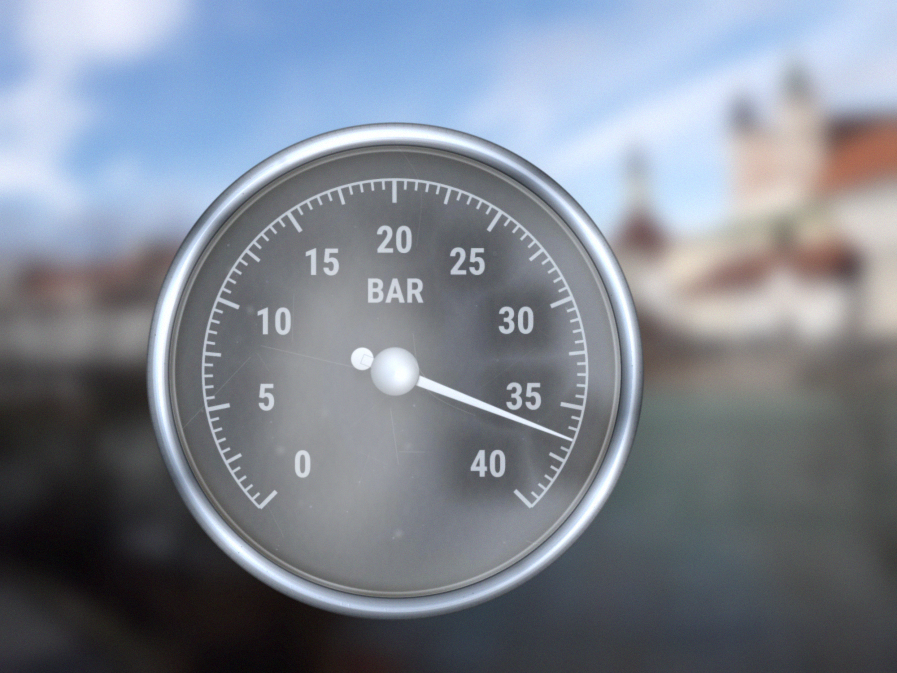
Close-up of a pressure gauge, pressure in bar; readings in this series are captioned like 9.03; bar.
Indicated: 36.5; bar
